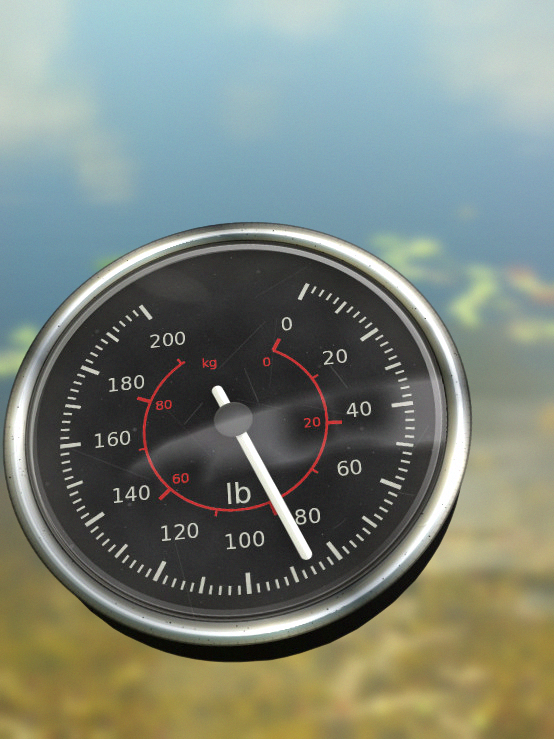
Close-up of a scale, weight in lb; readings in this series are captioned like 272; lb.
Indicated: 86; lb
